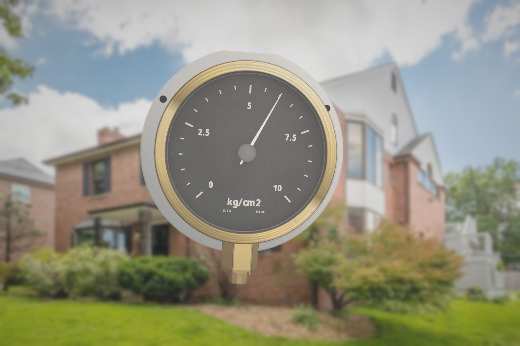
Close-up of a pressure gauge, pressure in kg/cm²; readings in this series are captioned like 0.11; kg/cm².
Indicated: 6; kg/cm²
